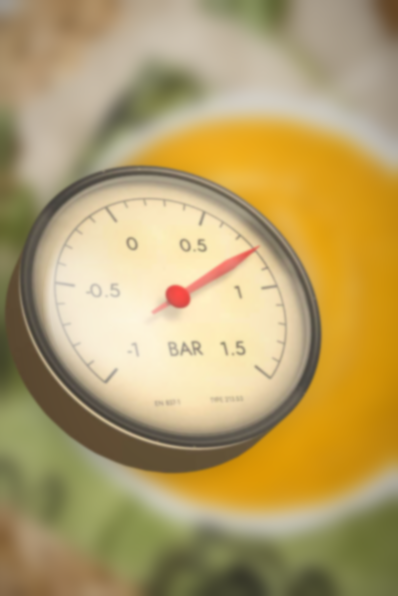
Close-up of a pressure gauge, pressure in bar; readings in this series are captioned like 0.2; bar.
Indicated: 0.8; bar
